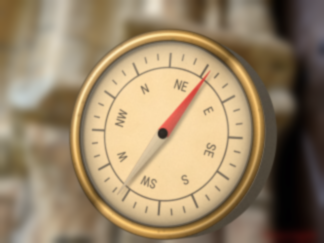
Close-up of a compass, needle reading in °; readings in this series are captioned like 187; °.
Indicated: 65; °
